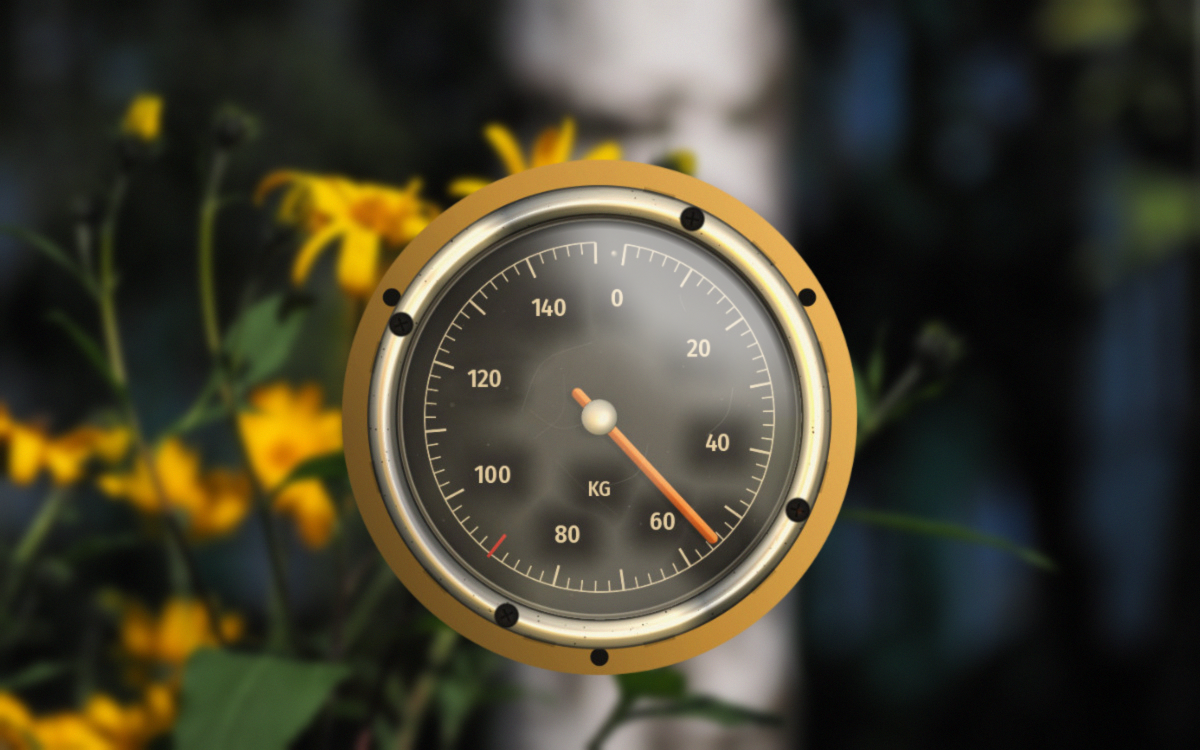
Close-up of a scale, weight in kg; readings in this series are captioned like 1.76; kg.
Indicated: 55; kg
